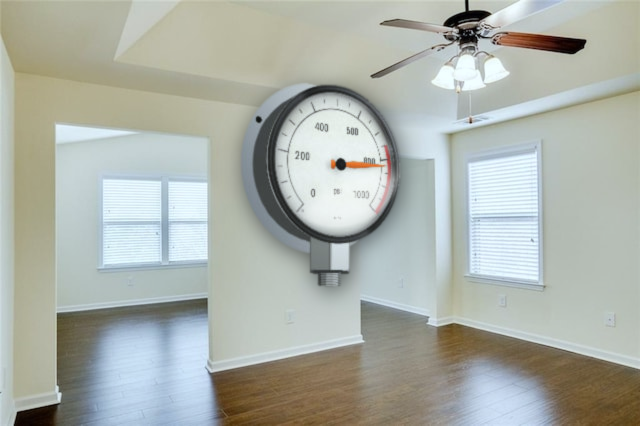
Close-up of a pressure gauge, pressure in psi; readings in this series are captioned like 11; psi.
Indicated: 825; psi
